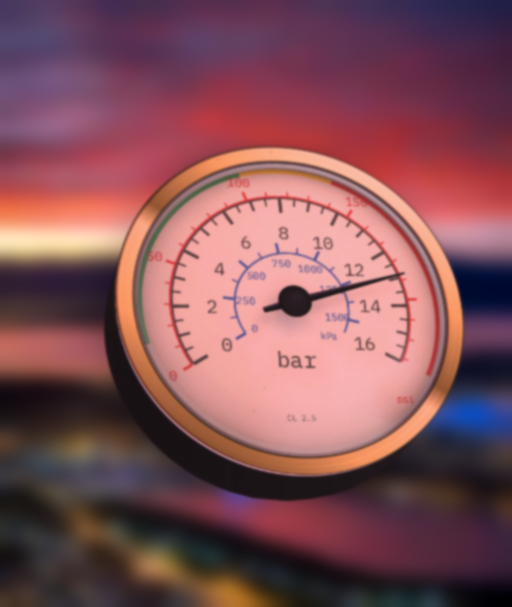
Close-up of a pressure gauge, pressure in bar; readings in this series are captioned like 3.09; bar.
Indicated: 13; bar
